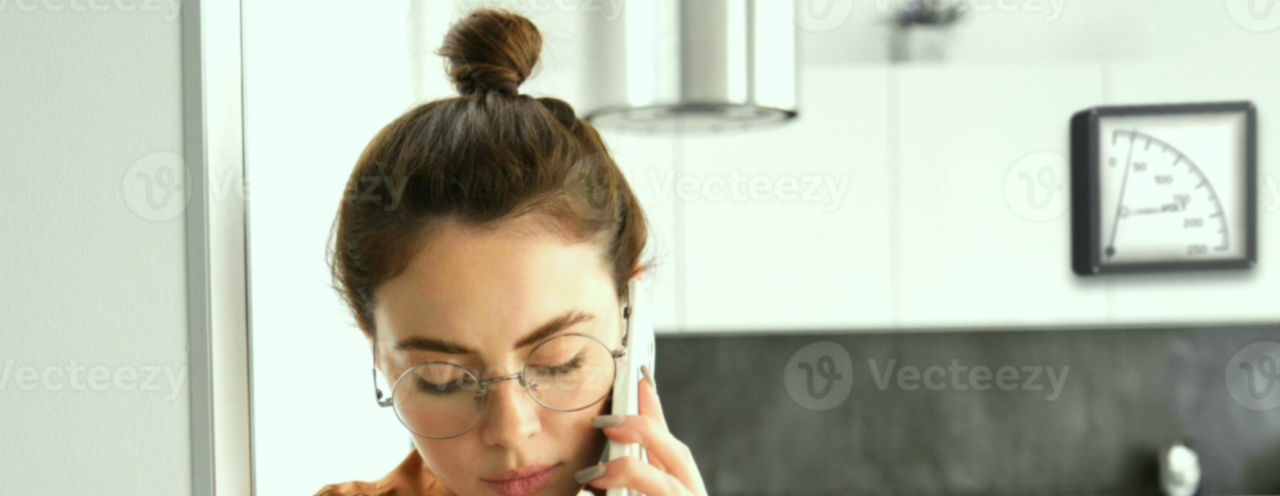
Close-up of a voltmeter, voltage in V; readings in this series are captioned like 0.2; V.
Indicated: 25; V
